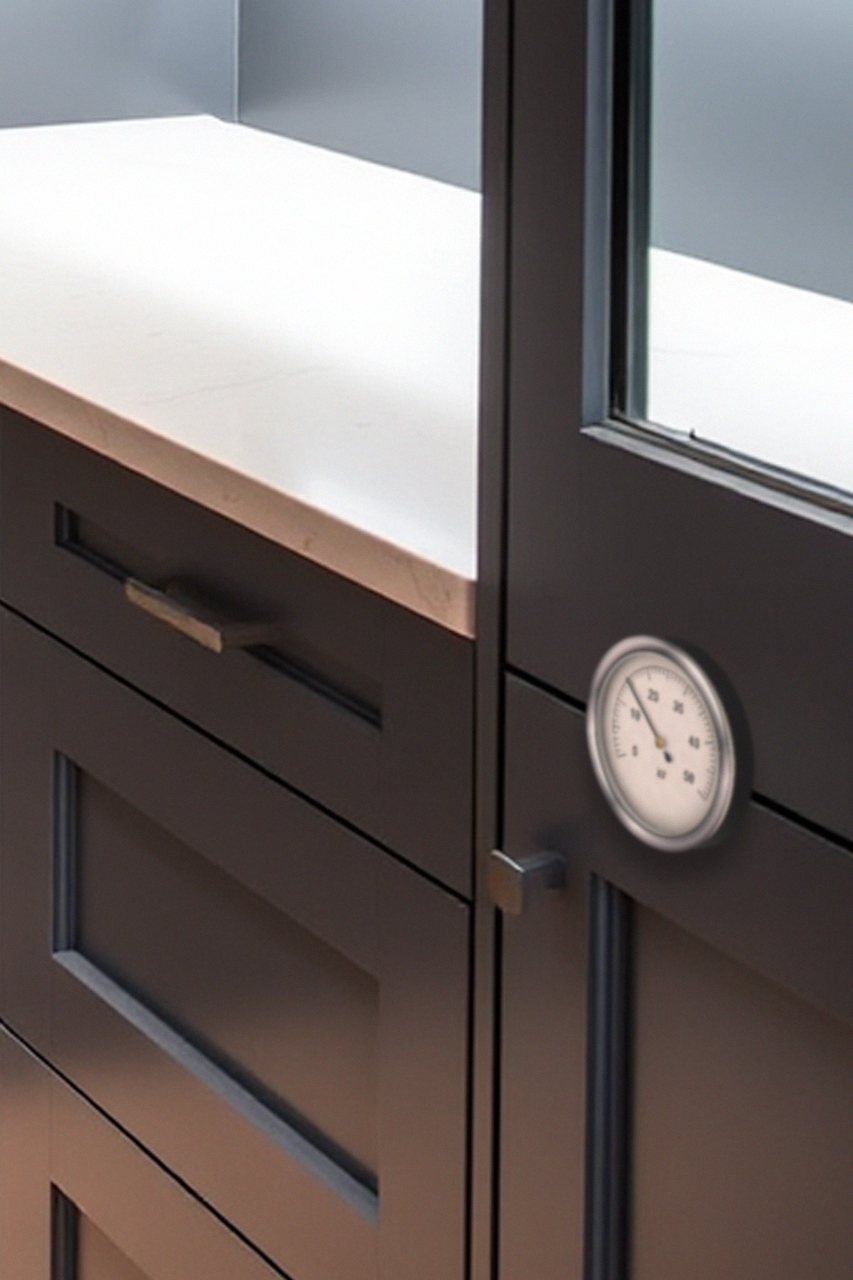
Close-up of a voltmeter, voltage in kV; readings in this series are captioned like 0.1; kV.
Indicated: 15; kV
